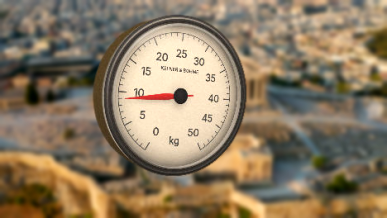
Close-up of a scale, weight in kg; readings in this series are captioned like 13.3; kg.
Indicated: 9; kg
